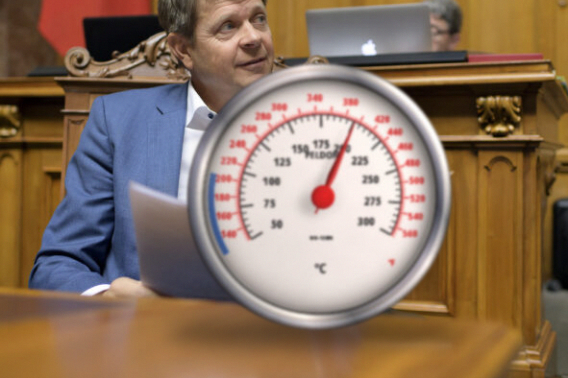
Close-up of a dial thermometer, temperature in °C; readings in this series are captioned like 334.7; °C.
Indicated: 200; °C
